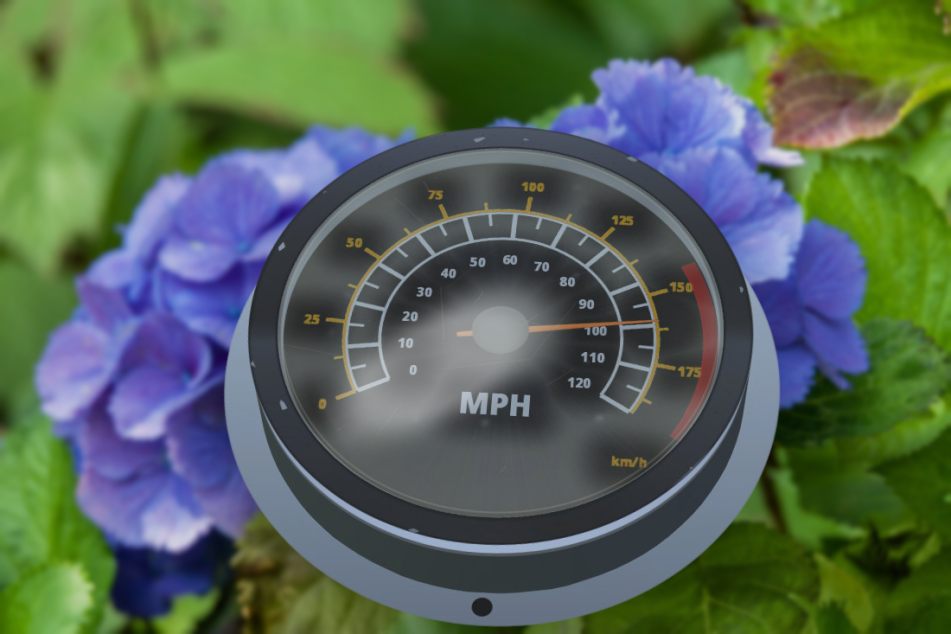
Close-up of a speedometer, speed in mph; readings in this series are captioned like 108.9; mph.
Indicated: 100; mph
